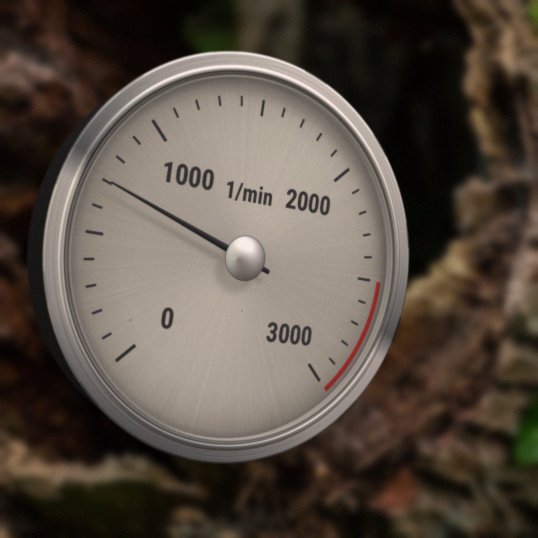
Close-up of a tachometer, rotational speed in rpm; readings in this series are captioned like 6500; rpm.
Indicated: 700; rpm
